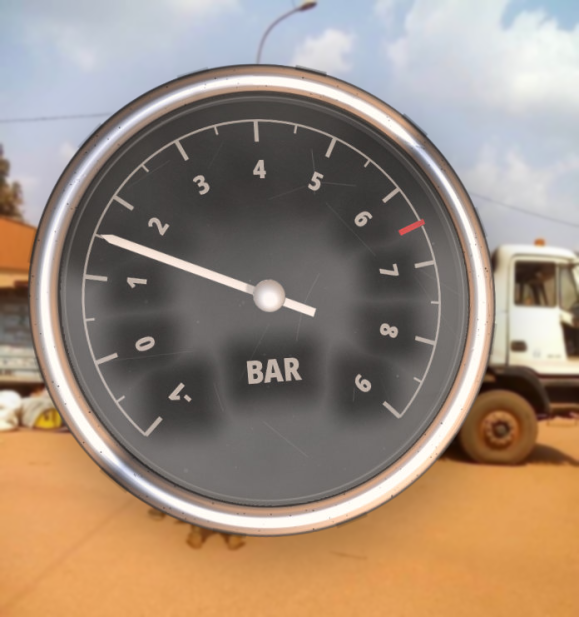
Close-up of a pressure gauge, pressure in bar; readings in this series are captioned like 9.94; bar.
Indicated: 1.5; bar
